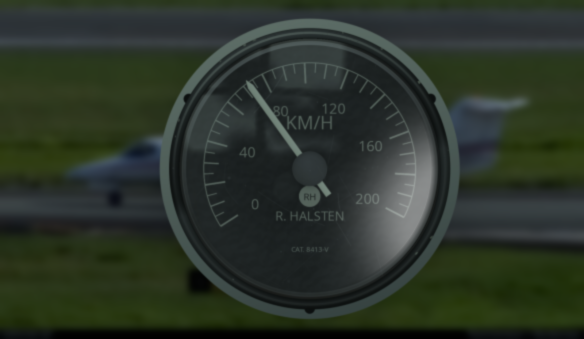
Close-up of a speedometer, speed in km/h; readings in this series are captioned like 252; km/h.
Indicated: 72.5; km/h
